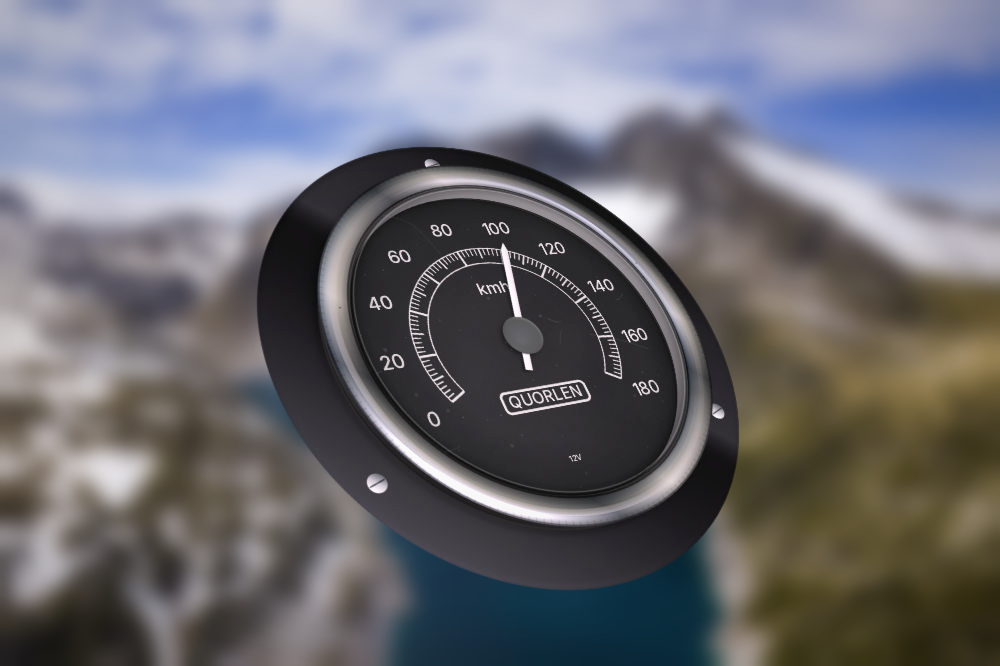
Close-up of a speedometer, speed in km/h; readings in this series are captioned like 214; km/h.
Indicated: 100; km/h
